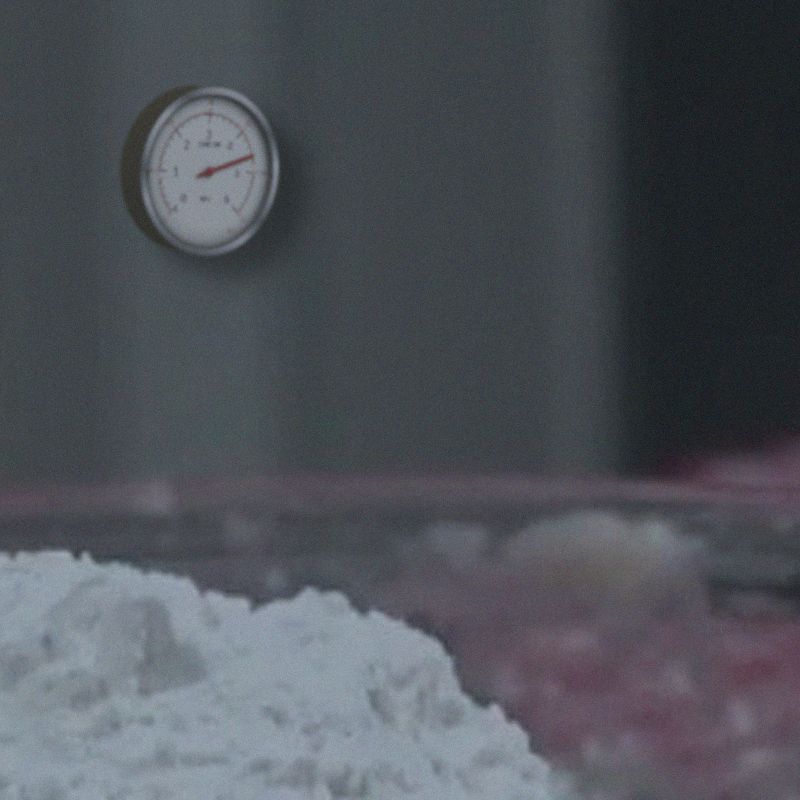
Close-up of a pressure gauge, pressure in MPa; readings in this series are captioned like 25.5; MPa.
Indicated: 4.6; MPa
